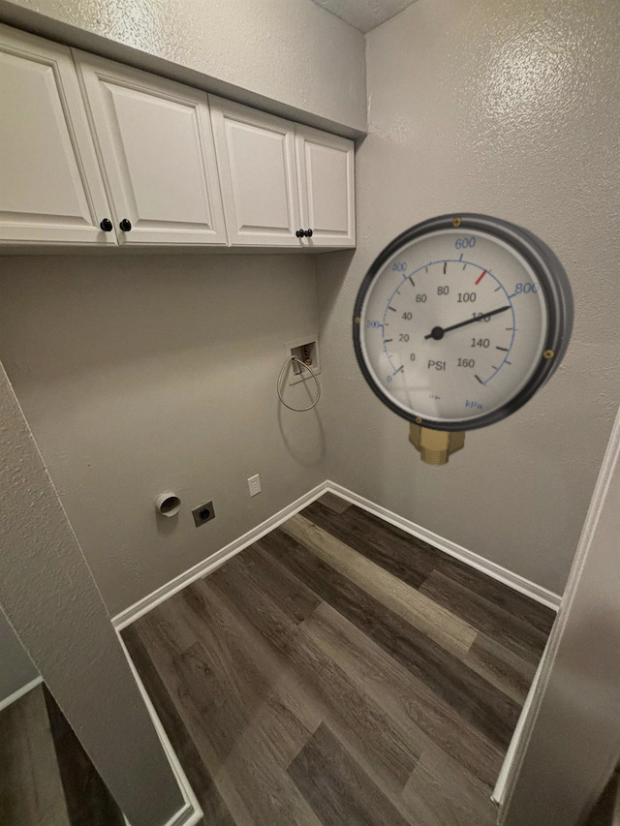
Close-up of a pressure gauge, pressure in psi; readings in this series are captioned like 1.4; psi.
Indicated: 120; psi
